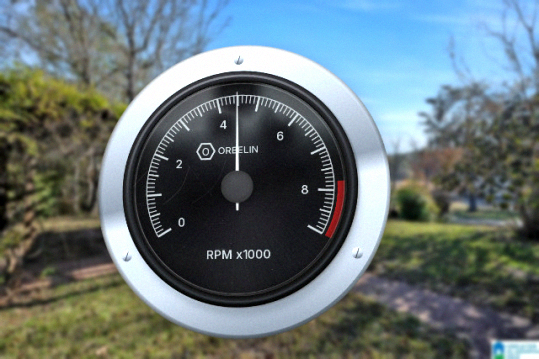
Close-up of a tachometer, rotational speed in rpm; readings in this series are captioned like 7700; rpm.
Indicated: 4500; rpm
